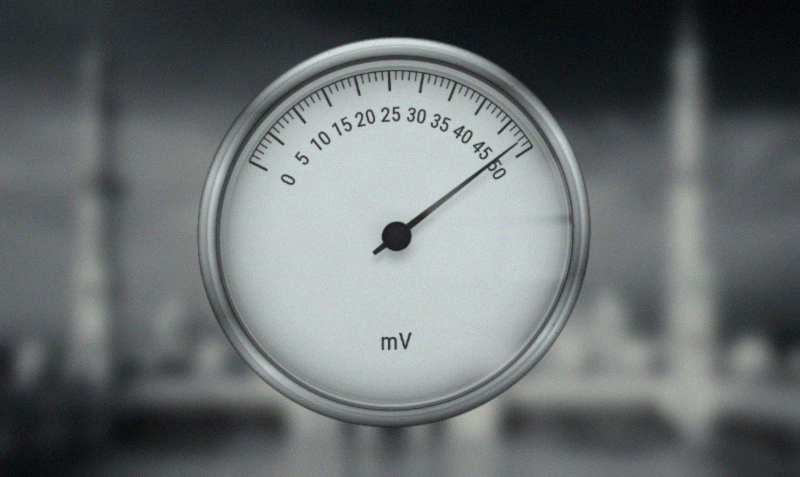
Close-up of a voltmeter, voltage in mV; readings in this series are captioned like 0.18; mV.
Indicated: 48; mV
